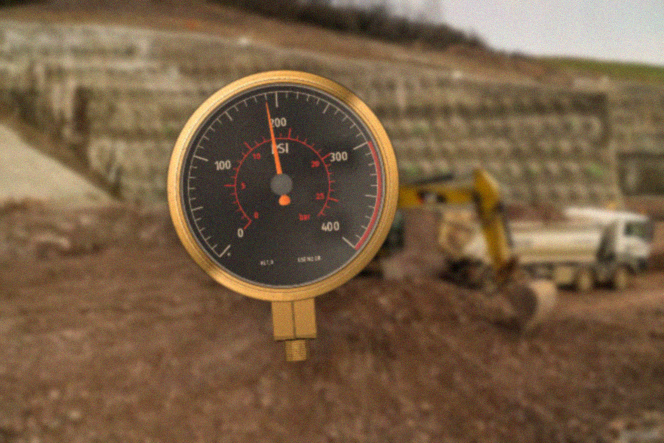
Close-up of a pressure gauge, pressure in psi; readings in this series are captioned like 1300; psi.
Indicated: 190; psi
